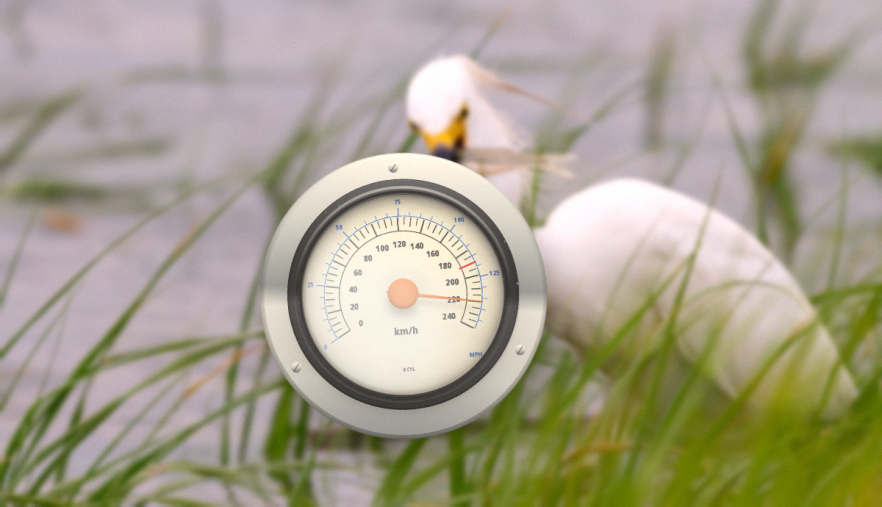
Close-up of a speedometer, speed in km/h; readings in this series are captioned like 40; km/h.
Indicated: 220; km/h
